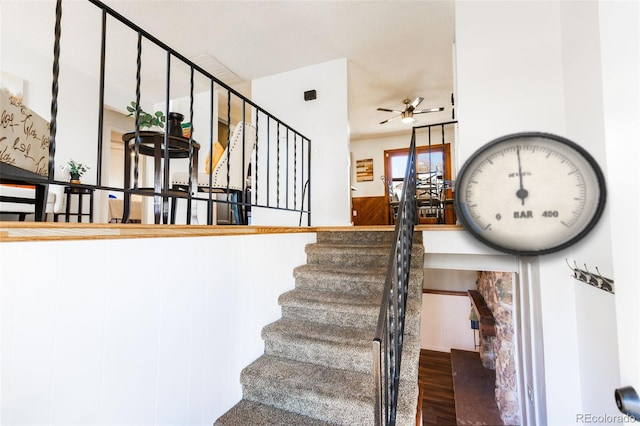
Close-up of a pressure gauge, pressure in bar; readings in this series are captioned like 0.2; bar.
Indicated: 200; bar
